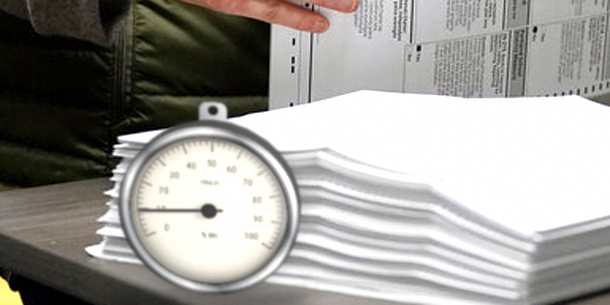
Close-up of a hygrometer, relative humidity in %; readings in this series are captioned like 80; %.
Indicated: 10; %
